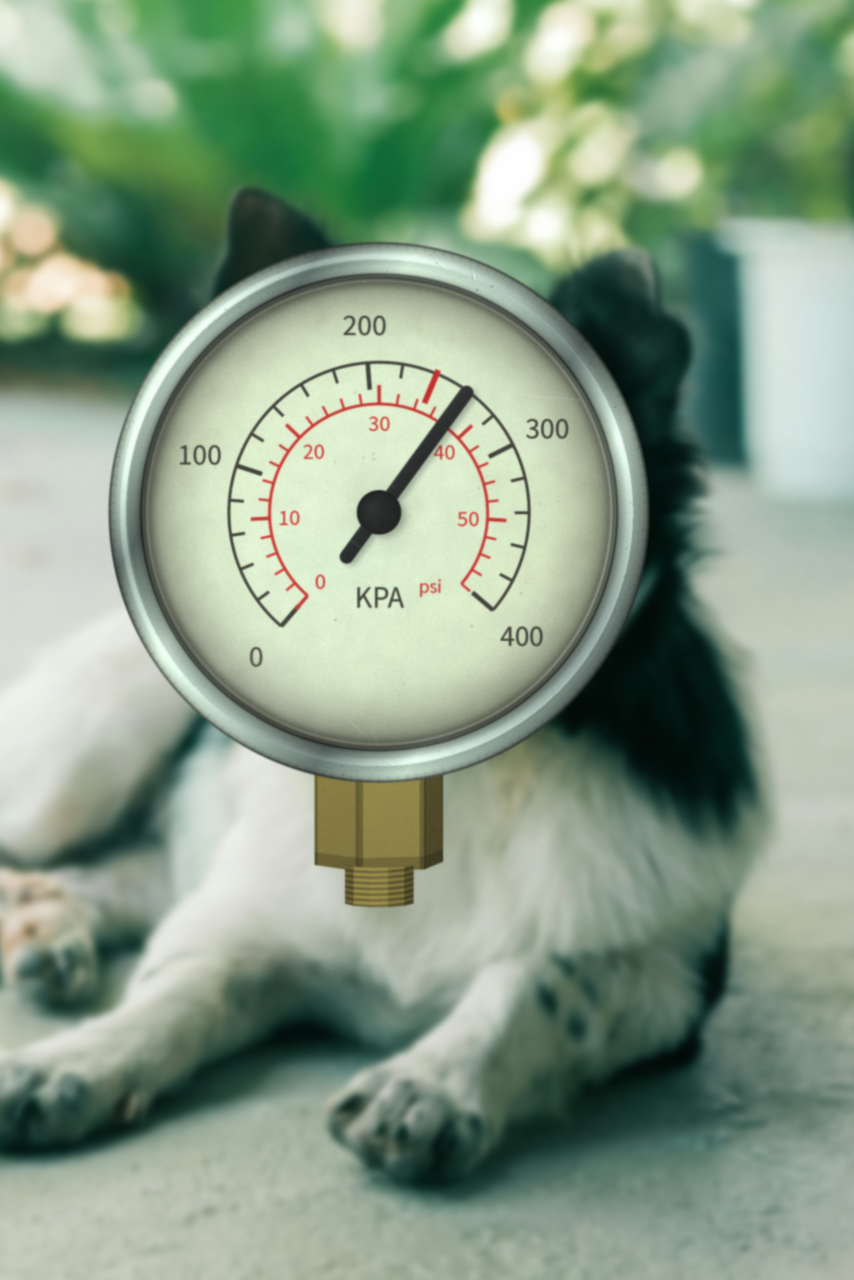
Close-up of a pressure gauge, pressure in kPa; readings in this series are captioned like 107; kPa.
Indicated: 260; kPa
